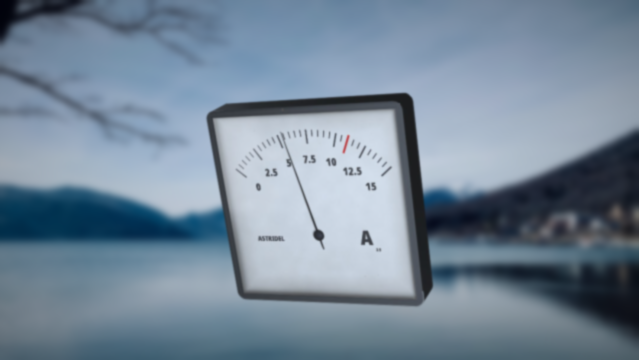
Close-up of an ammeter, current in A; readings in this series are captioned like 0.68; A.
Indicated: 5.5; A
